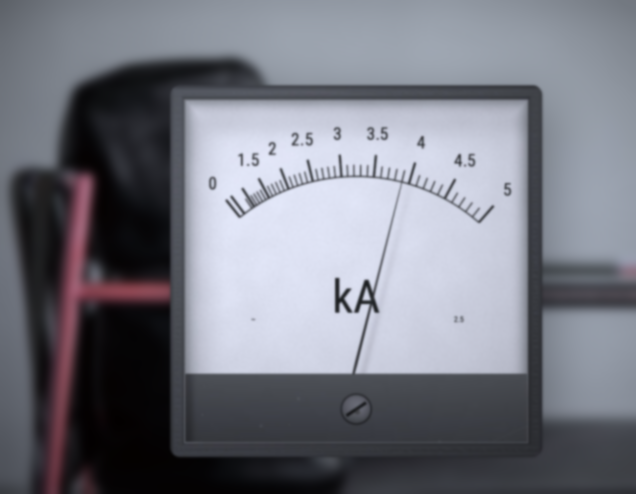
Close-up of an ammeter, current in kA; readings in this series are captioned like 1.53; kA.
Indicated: 3.9; kA
